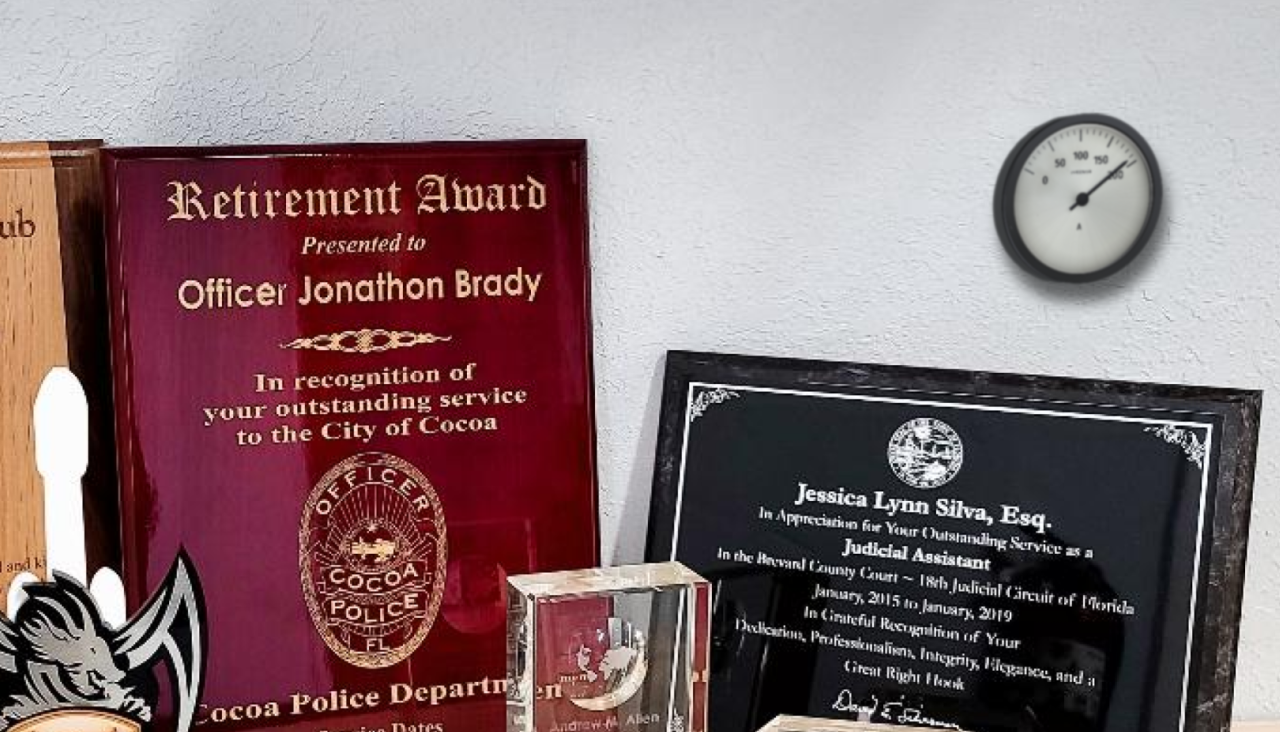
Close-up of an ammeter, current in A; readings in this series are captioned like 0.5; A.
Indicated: 190; A
